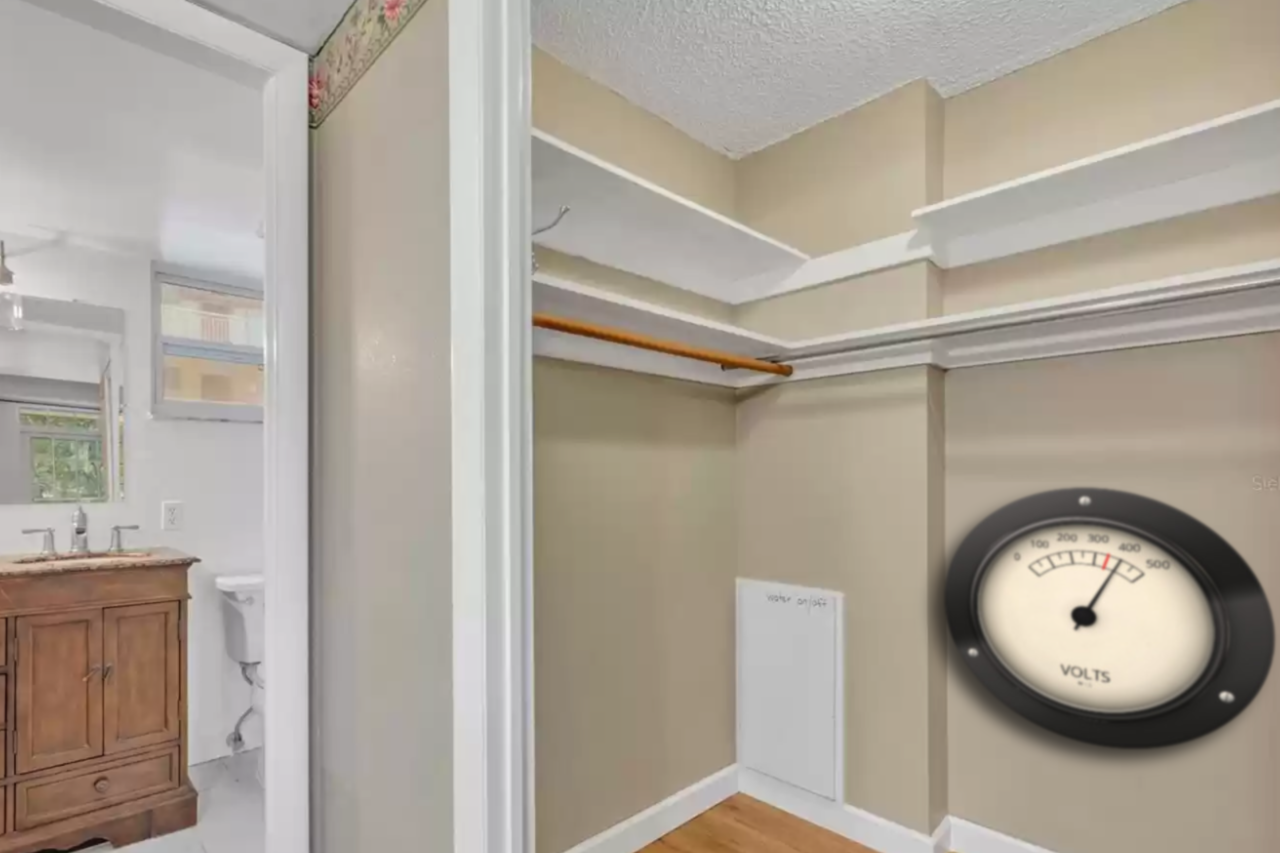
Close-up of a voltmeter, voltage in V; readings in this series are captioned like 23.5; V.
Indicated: 400; V
